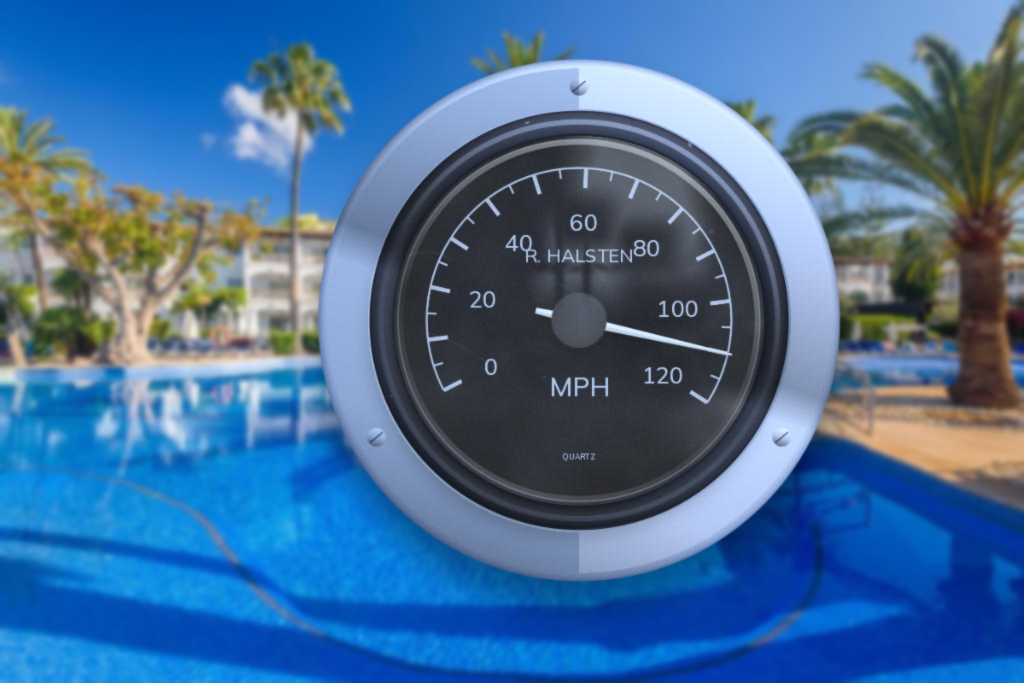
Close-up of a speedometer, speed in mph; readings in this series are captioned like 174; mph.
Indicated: 110; mph
